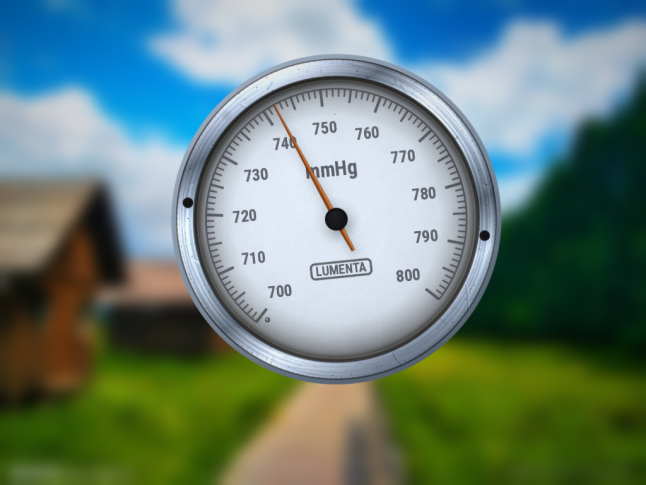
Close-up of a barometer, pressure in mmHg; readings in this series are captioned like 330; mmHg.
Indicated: 742; mmHg
